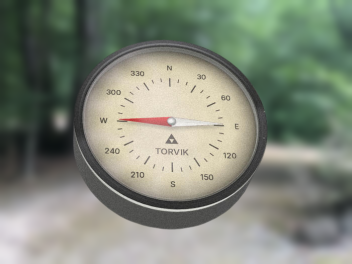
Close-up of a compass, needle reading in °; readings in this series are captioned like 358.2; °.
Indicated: 270; °
